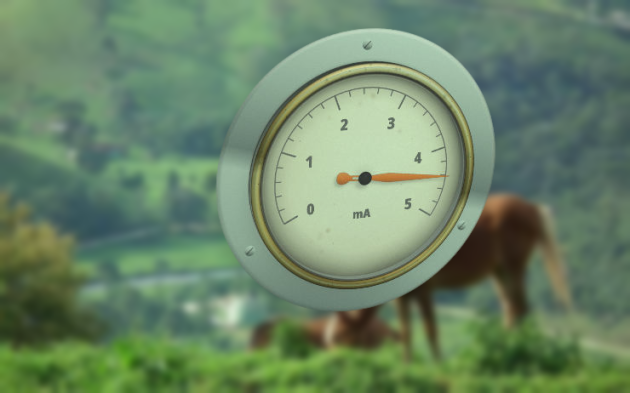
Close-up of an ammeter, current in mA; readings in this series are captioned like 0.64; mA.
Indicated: 4.4; mA
